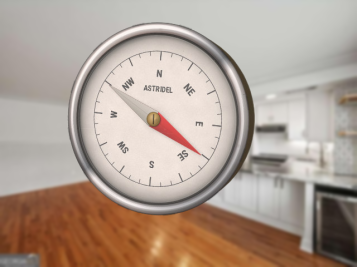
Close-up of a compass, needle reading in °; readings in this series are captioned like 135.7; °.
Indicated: 120; °
